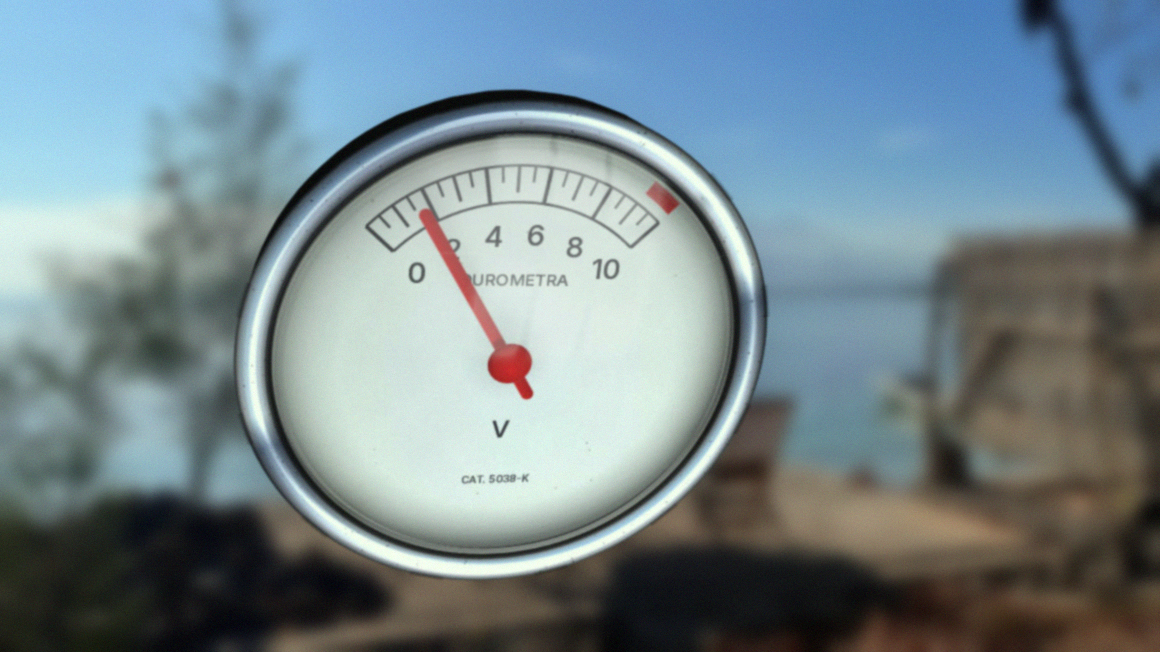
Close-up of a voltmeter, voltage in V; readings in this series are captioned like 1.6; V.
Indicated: 1.75; V
